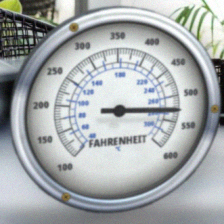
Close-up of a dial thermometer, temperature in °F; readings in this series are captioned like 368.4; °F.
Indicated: 525; °F
